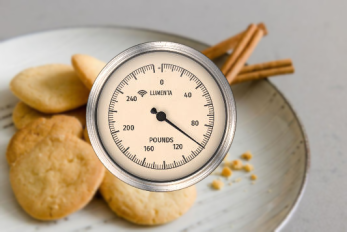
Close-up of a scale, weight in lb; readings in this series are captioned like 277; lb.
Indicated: 100; lb
